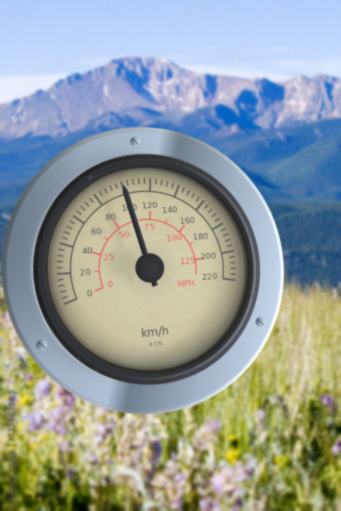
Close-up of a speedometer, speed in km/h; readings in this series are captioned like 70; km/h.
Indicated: 100; km/h
